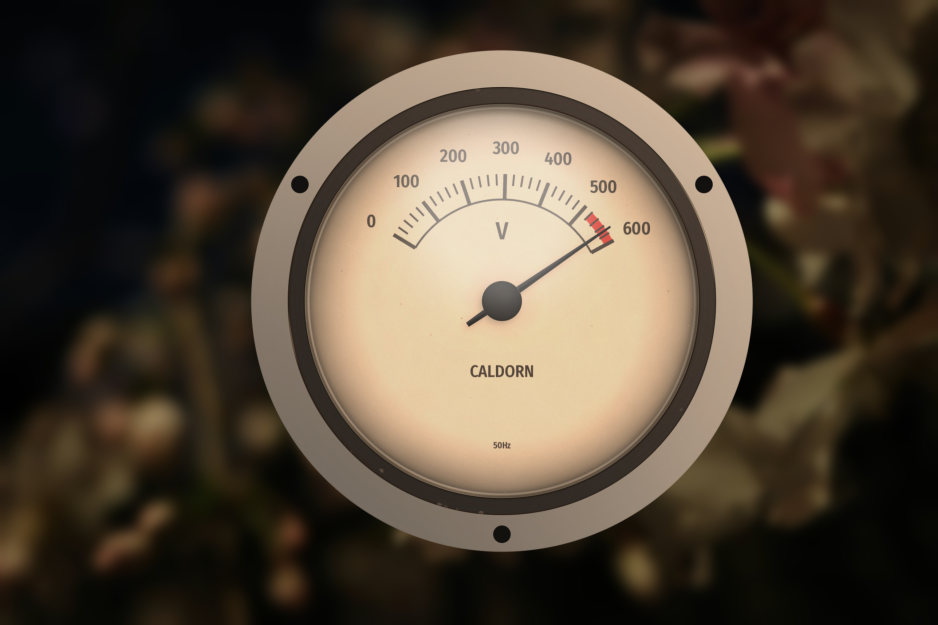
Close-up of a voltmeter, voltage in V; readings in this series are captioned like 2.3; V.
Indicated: 570; V
